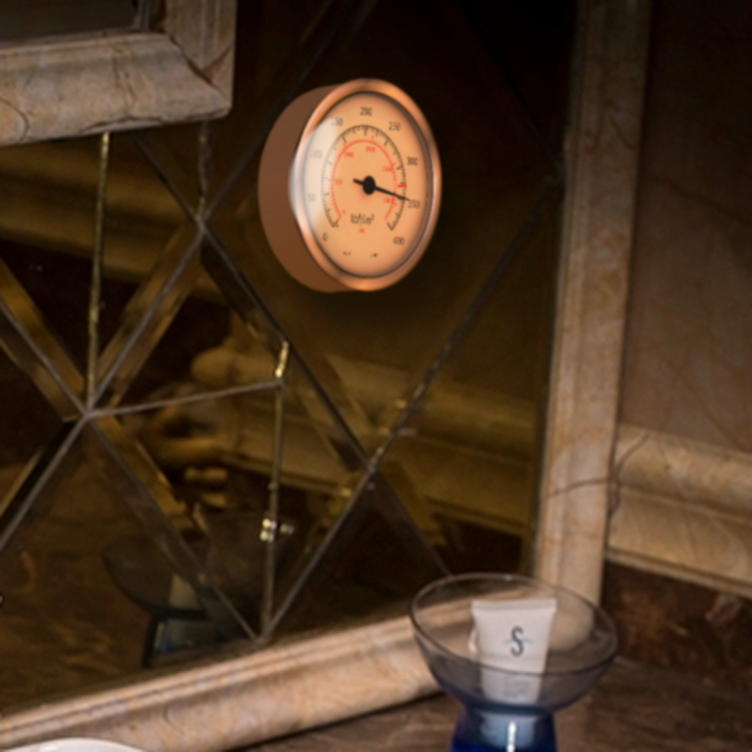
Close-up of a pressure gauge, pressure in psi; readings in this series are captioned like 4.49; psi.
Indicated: 350; psi
